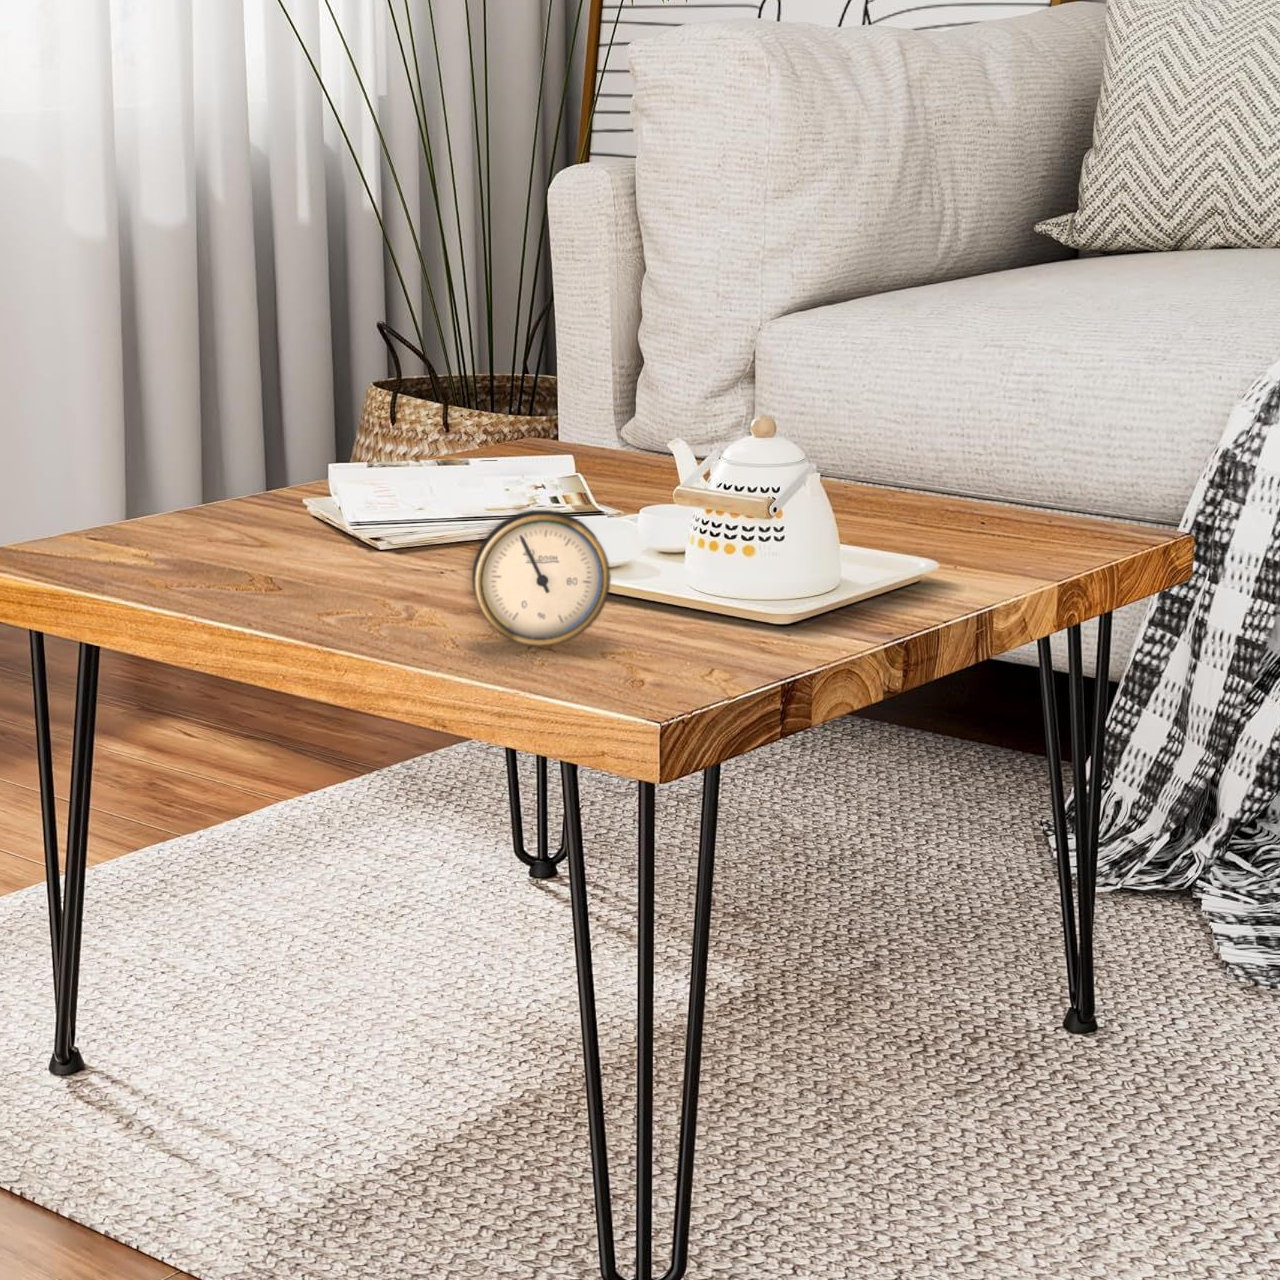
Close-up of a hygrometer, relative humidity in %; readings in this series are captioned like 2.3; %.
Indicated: 40; %
